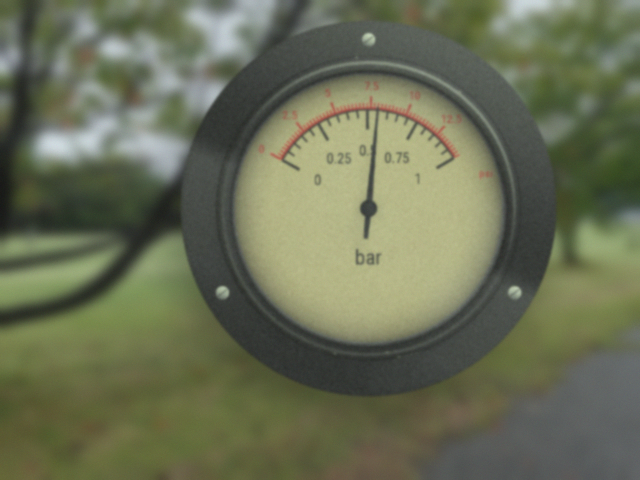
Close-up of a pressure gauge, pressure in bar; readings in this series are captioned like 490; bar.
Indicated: 0.55; bar
